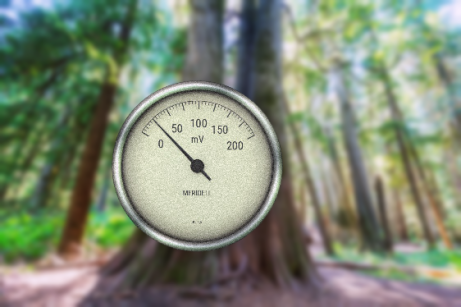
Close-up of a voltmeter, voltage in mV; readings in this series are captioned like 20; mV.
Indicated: 25; mV
